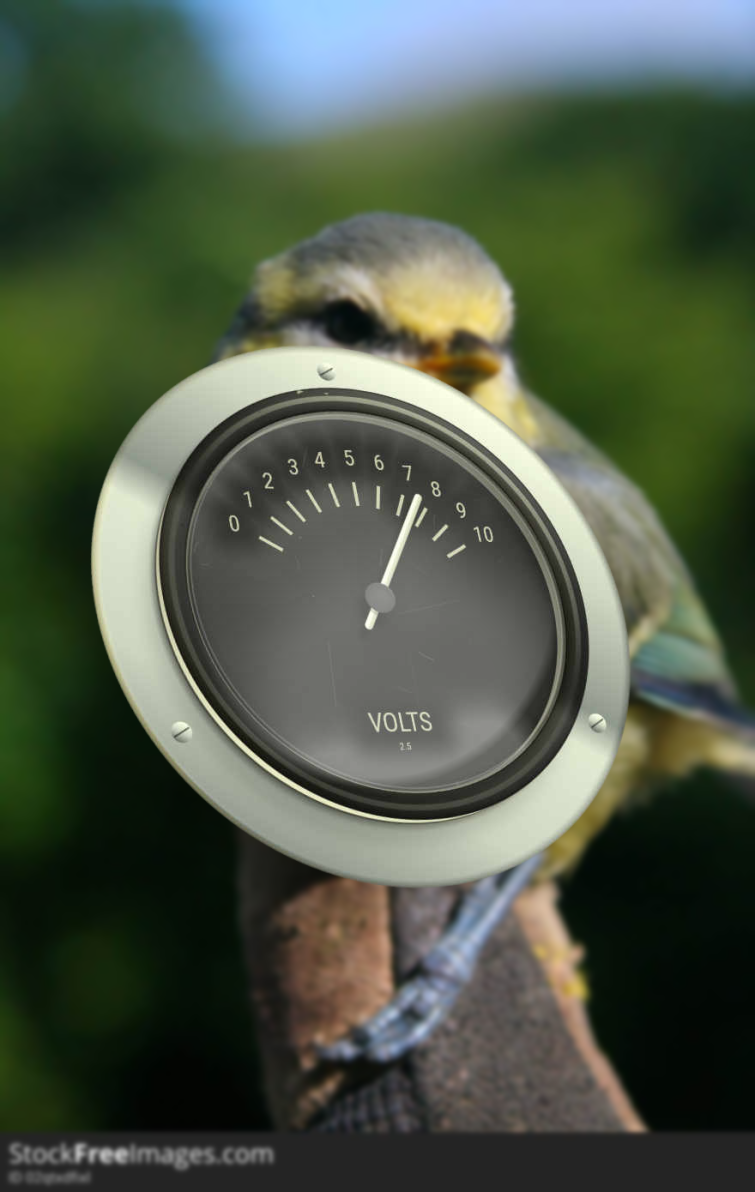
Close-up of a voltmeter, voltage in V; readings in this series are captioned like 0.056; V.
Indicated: 7.5; V
